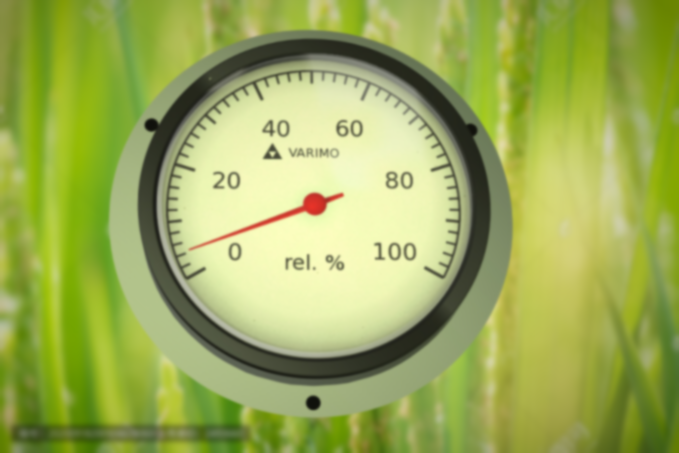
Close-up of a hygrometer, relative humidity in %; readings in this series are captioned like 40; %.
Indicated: 4; %
